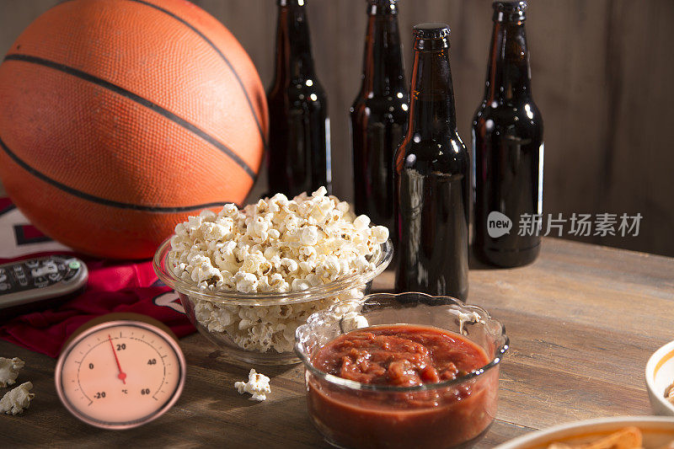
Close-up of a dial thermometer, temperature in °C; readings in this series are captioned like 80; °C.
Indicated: 16; °C
